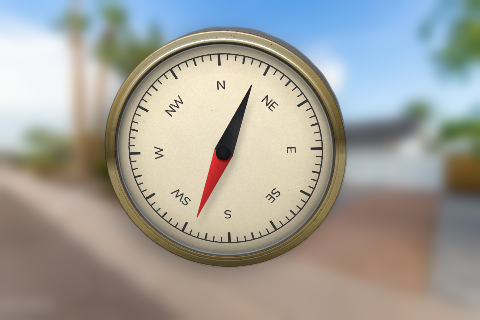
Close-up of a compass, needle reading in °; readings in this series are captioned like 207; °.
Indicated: 205; °
